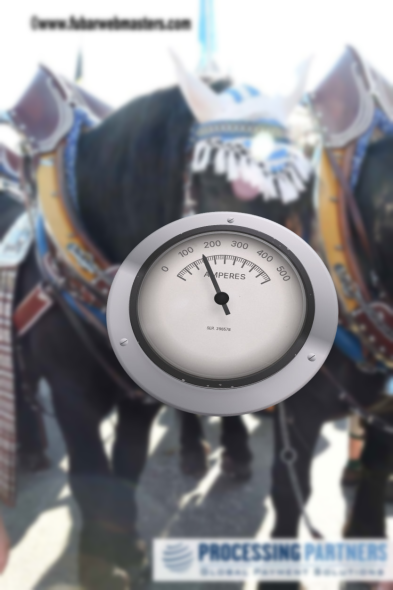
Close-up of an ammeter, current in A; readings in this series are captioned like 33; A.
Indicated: 150; A
